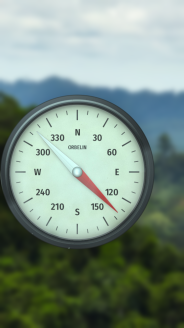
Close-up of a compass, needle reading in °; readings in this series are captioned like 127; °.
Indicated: 135; °
